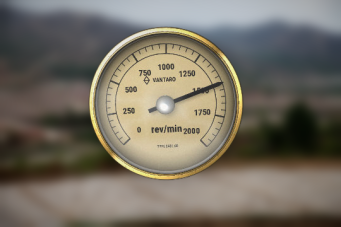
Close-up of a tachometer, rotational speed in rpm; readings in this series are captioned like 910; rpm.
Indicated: 1500; rpm
